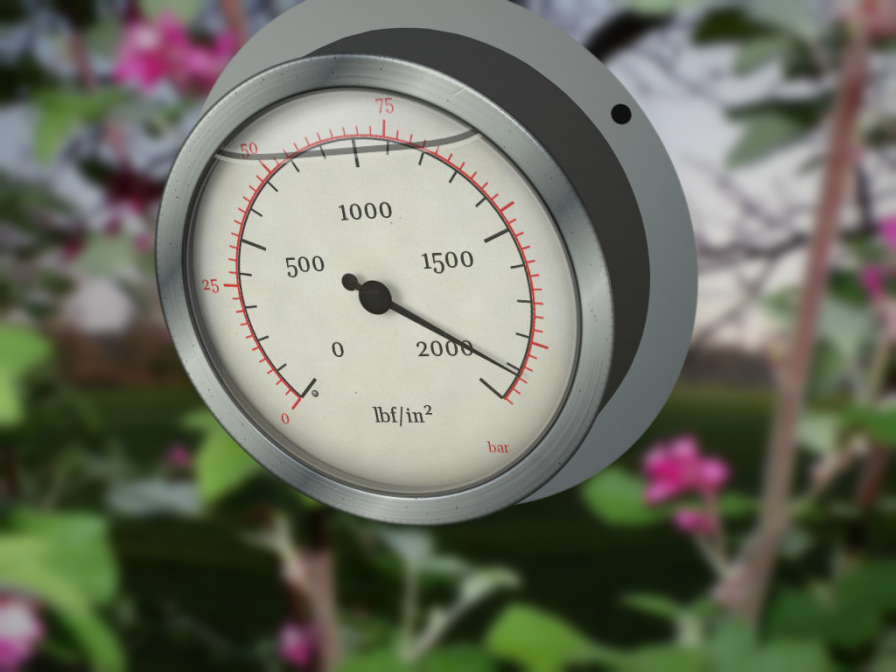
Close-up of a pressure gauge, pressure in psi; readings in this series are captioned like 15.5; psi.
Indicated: 1900; psi
